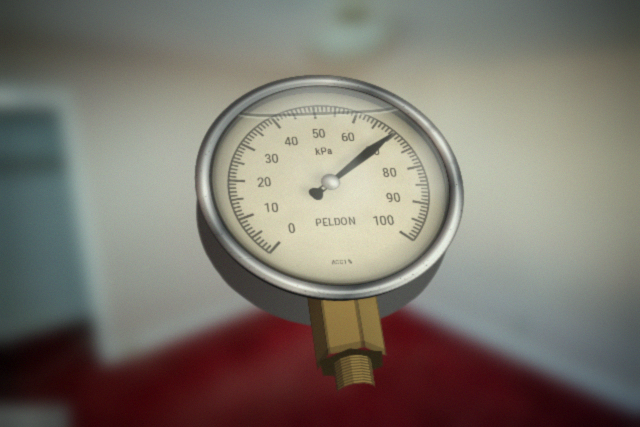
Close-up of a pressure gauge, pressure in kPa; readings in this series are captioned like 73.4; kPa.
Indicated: 70; kPa
